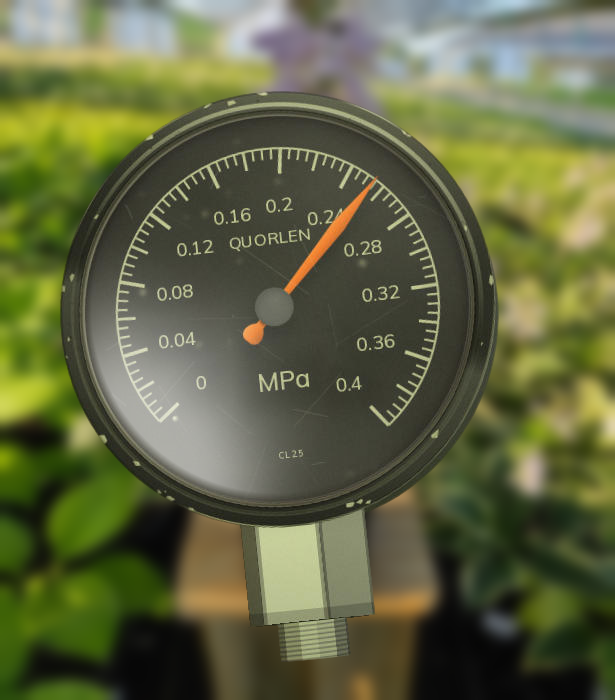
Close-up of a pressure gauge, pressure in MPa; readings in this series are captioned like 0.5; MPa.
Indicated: 0.255; MPa
